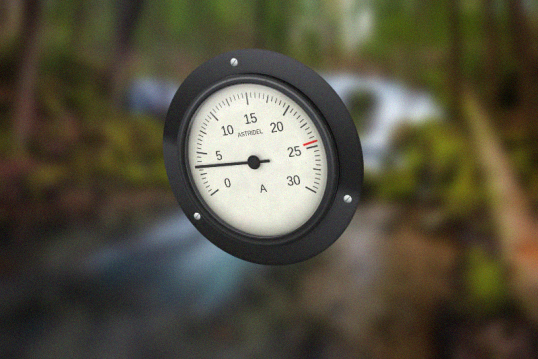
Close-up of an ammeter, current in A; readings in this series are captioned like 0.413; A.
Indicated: 3.5; A
